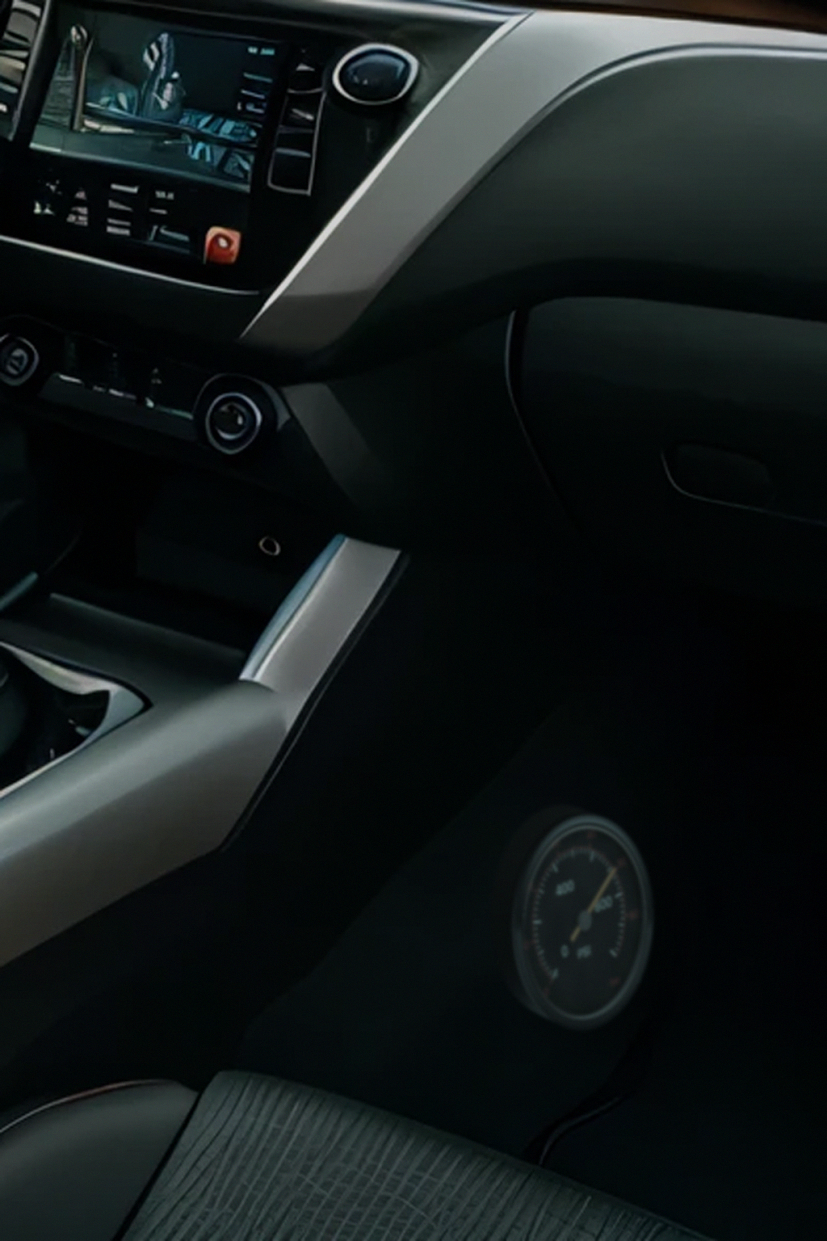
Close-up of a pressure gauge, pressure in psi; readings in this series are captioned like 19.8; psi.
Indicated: 700; psi
